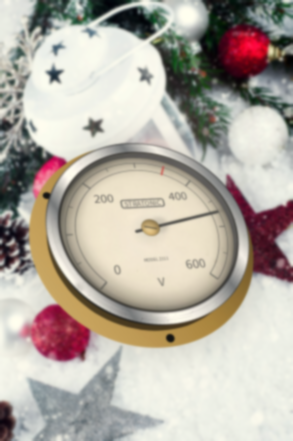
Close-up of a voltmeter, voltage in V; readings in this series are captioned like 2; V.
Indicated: 475; V
